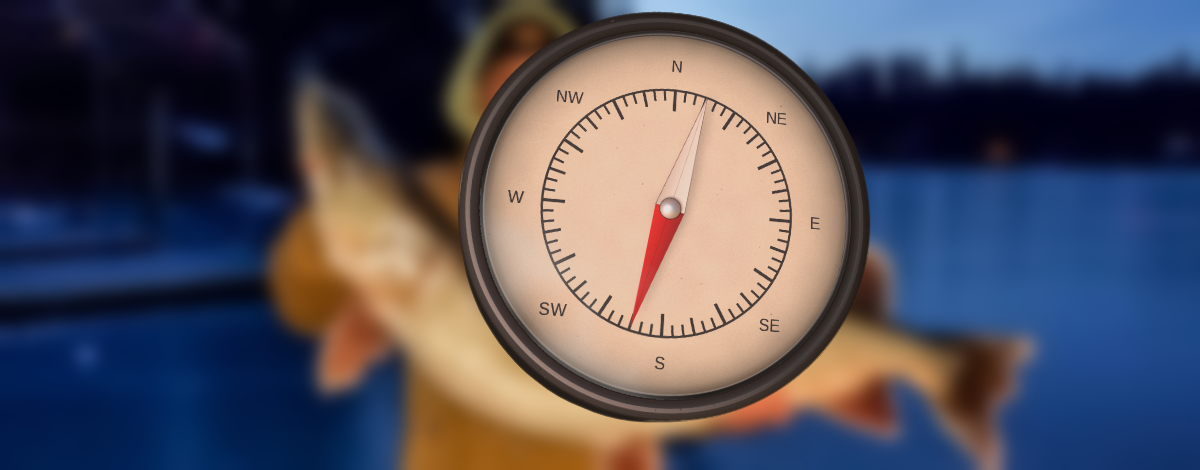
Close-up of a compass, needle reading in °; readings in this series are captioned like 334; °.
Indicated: 195; °
